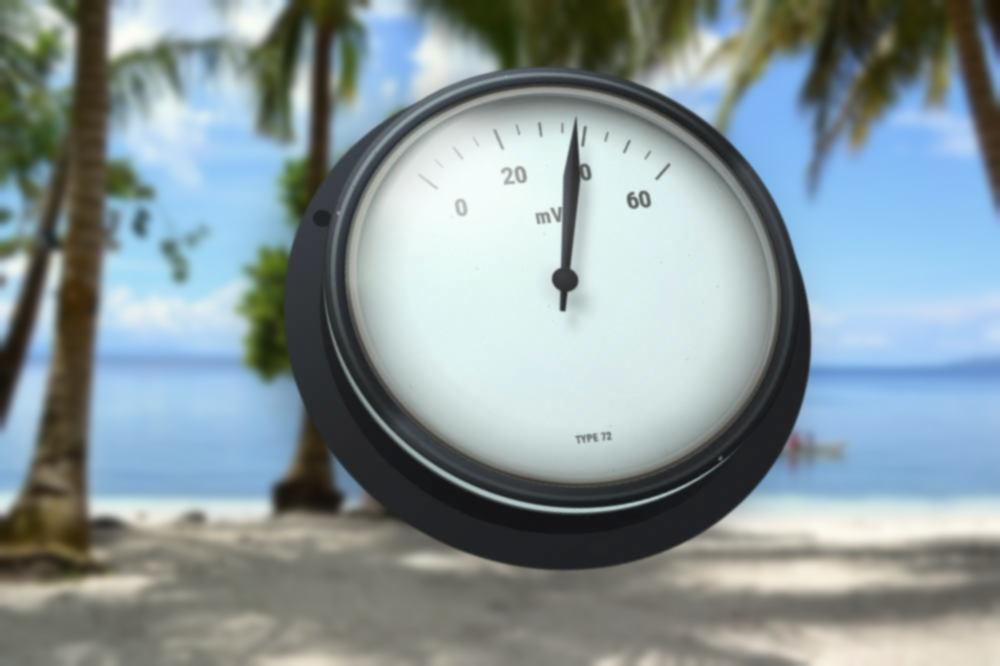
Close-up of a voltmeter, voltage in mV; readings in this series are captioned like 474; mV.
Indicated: 37.5; mV
